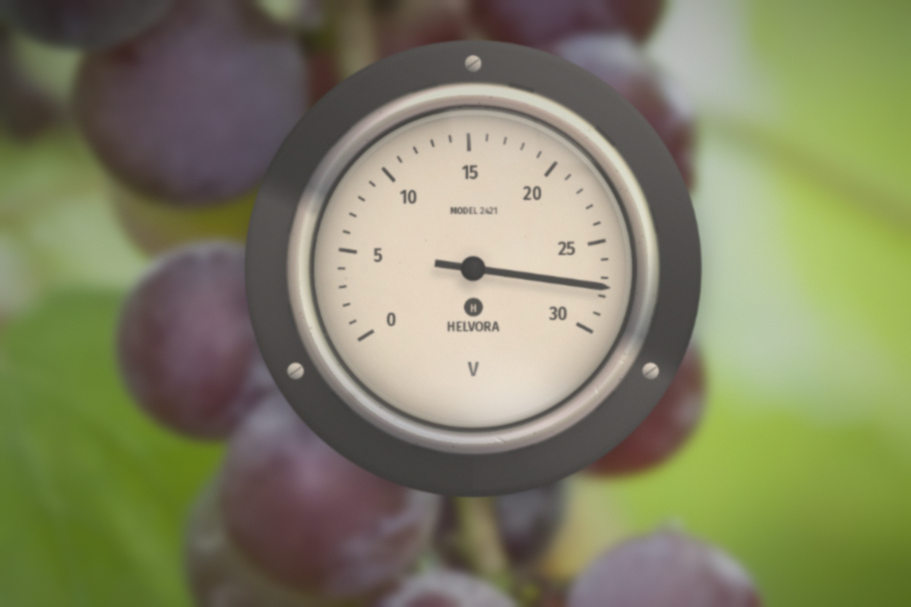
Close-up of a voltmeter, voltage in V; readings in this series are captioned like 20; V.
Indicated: 27.5; V
